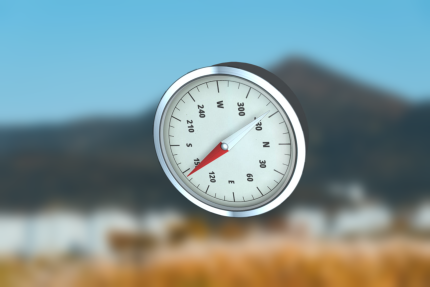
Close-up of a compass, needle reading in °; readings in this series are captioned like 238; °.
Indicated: 145; °
